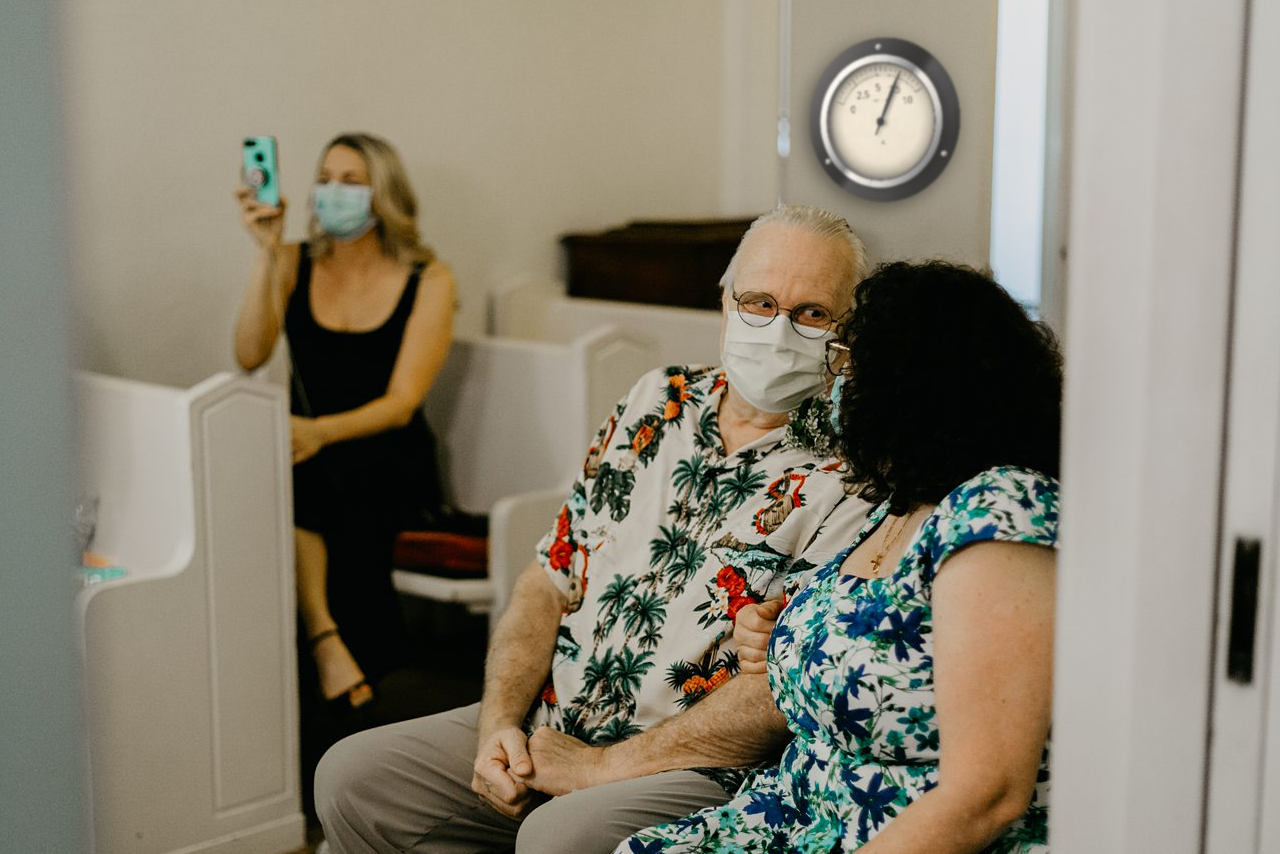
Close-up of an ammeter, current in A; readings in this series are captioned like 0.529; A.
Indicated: 7.5; A
